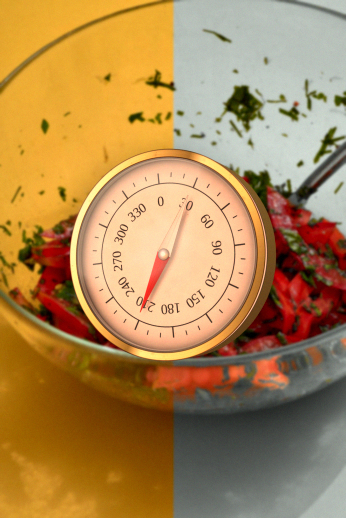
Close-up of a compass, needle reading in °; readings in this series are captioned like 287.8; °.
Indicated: 210; °
